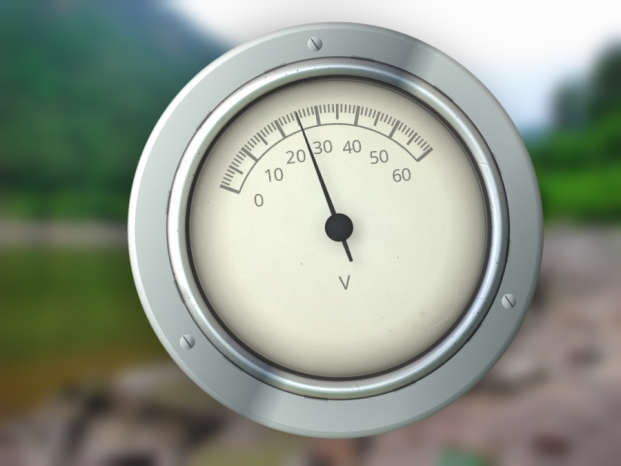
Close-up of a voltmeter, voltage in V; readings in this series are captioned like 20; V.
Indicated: 25; V
